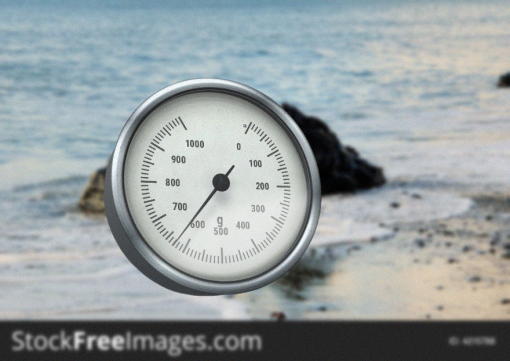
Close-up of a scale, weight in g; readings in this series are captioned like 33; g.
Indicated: 630; g
